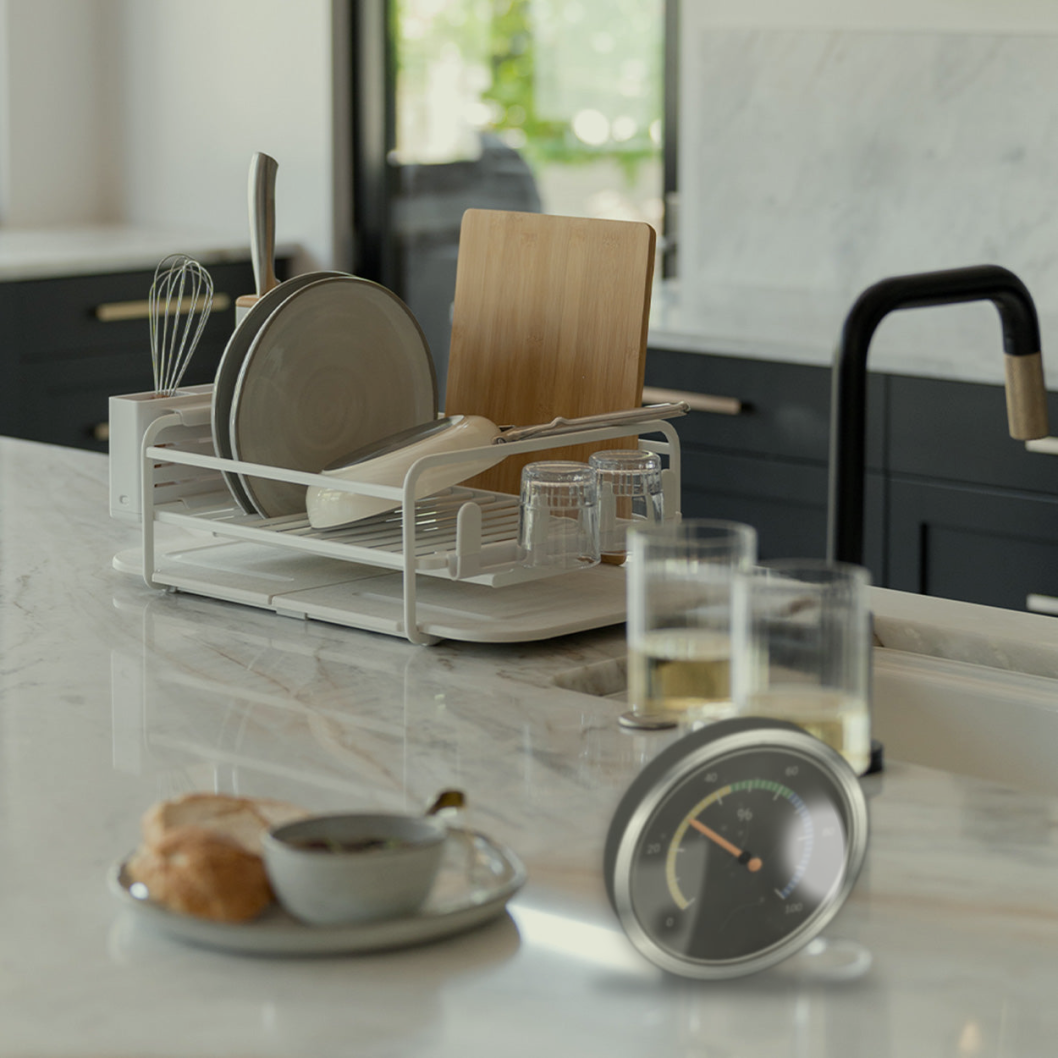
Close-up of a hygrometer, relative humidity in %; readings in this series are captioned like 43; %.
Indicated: 30; %
